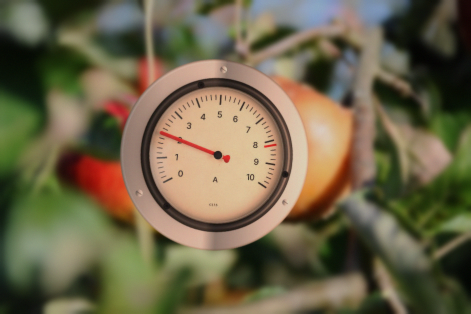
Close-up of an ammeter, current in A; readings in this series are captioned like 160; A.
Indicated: 2; A
